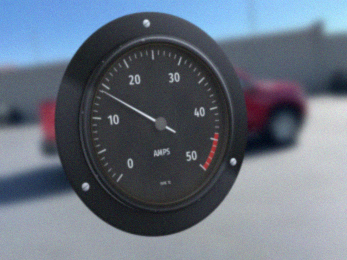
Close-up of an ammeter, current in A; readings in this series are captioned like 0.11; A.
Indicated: 14; A
